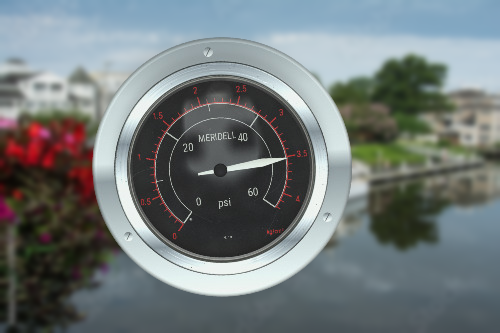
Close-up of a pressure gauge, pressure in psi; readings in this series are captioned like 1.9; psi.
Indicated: 50; psi
